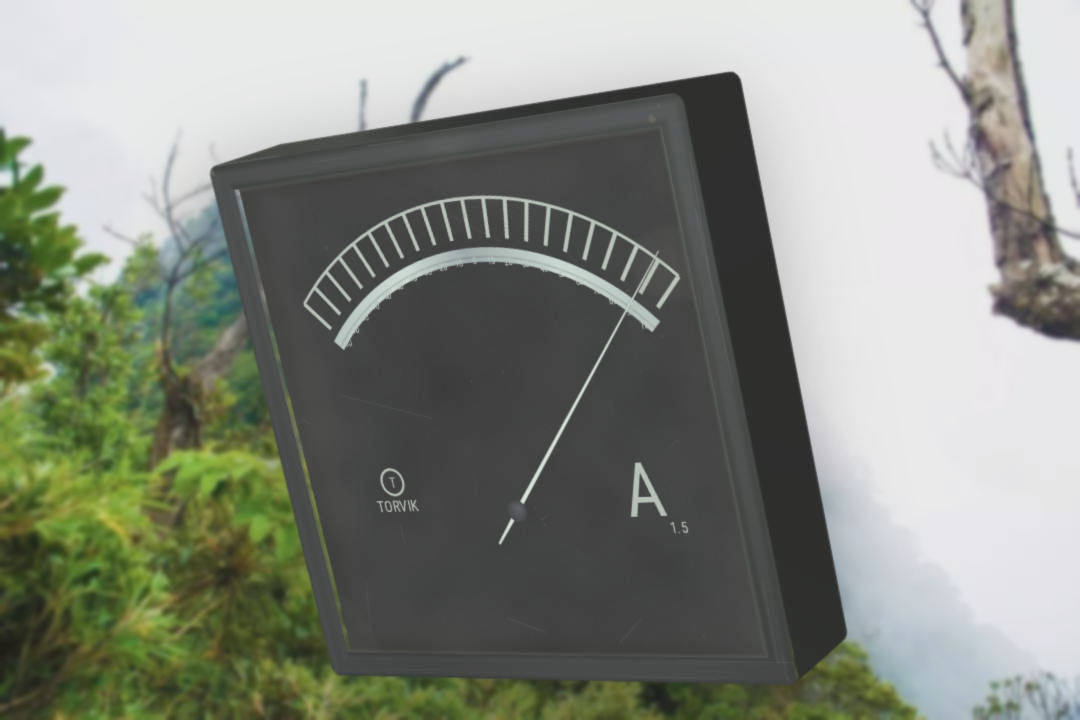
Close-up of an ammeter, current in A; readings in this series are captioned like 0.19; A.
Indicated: 90; A
